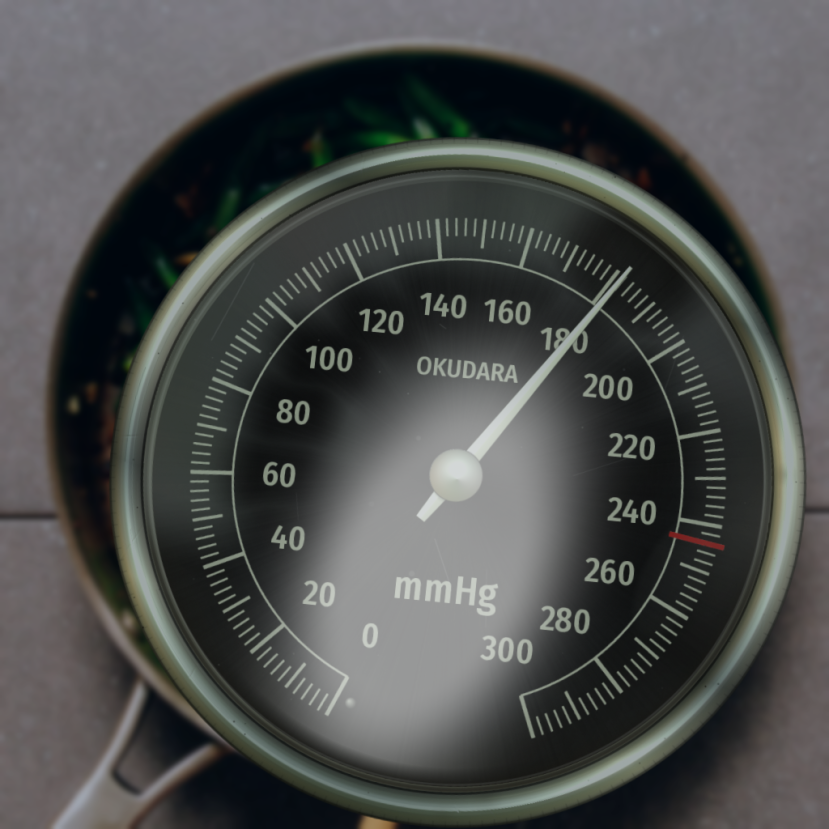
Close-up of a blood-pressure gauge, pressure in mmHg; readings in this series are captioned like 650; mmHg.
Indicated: 182; mmHg
